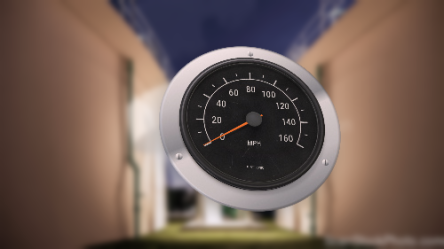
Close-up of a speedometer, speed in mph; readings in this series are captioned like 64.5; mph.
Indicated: 0; mph
